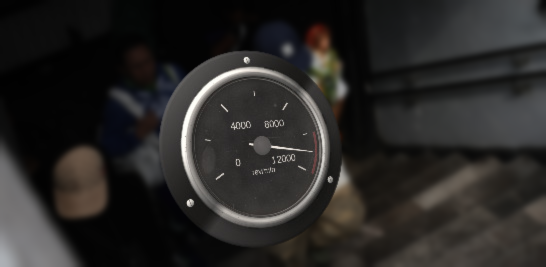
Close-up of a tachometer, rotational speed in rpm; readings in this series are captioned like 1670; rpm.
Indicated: 11000; rpm
